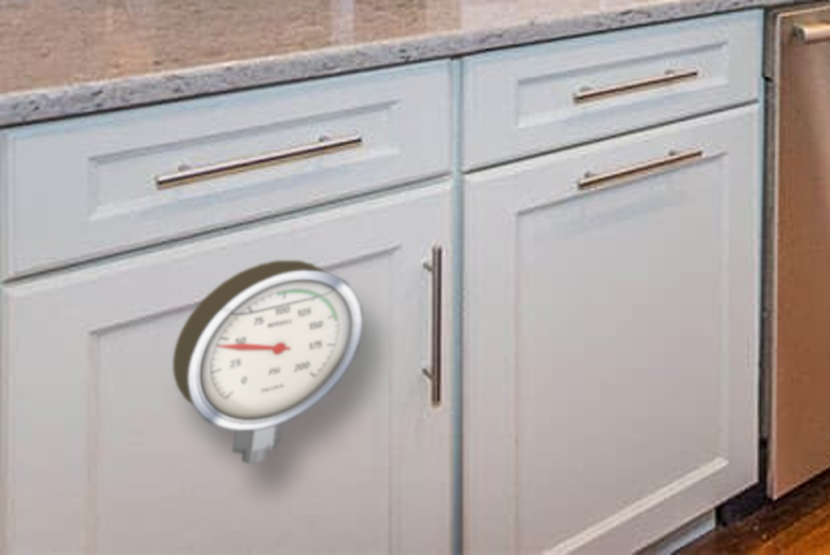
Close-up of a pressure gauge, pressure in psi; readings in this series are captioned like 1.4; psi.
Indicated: 45; psi
